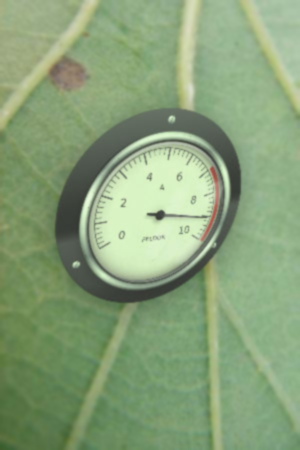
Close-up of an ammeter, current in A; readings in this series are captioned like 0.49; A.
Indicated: 9; A
